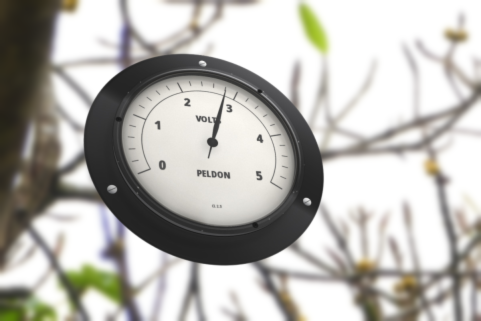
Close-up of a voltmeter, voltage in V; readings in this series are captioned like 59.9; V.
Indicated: 2.8; V
